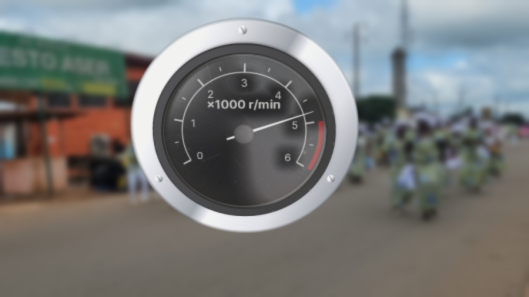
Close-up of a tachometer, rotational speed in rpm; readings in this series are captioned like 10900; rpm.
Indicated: 4750; rpm
